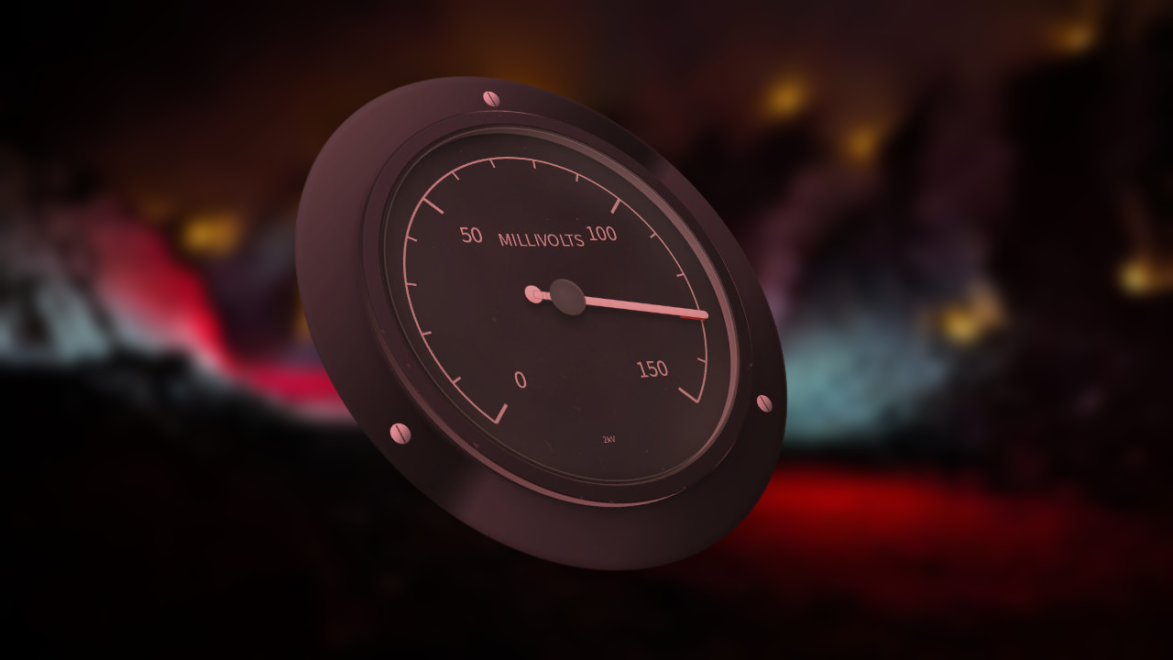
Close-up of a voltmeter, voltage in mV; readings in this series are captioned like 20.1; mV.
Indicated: 130; mV
